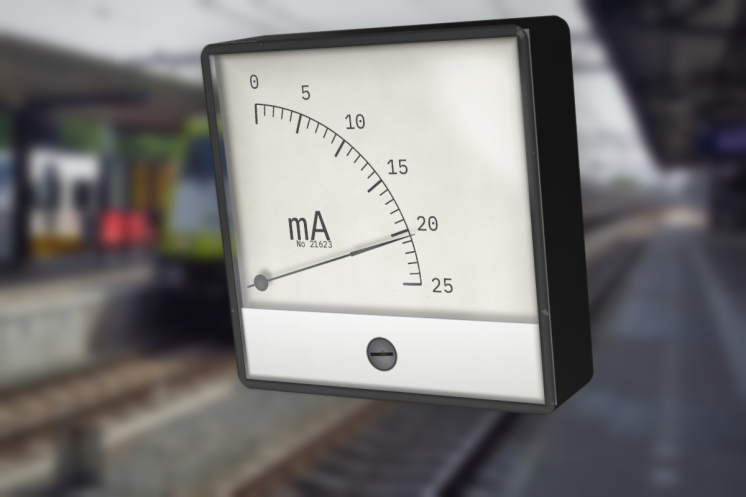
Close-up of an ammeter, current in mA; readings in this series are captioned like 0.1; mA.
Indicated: 20.5; mA
